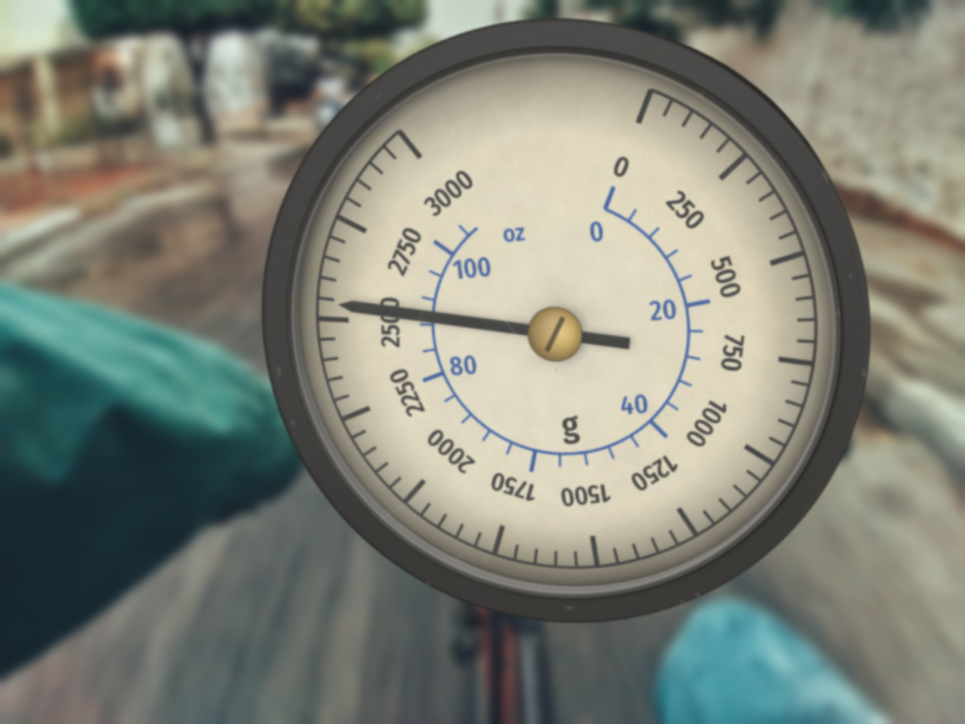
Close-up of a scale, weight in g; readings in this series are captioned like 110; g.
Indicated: 2550; g
